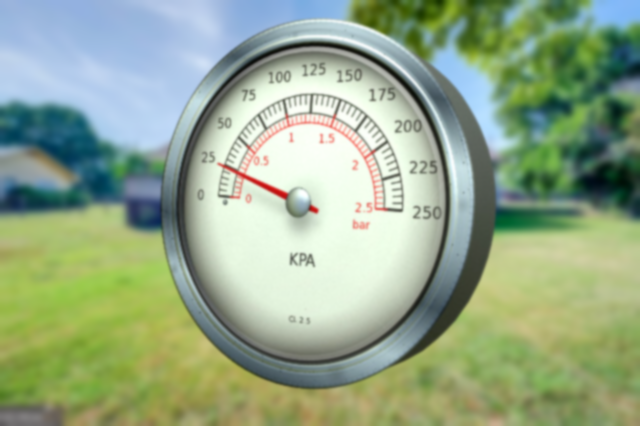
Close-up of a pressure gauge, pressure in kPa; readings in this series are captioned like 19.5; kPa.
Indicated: 25; kPa
